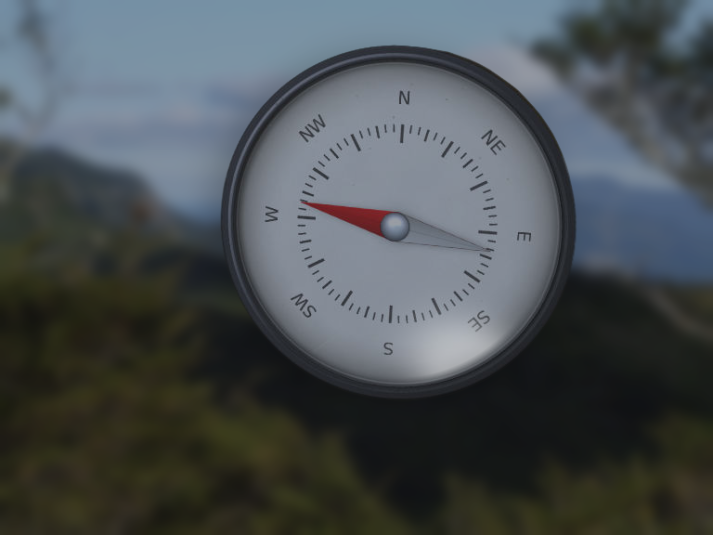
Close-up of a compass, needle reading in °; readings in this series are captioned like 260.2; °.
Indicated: 280; °
